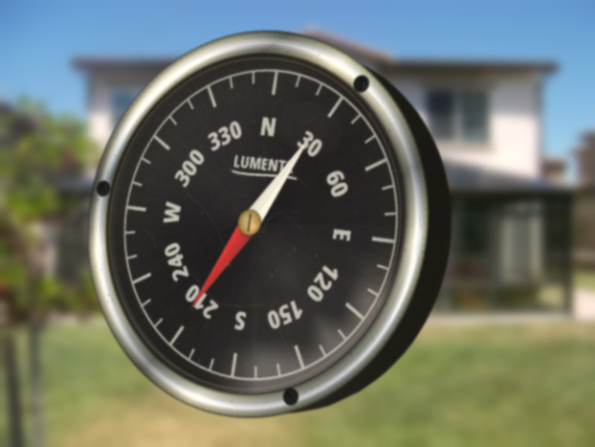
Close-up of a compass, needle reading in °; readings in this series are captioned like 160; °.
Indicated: 210; °
